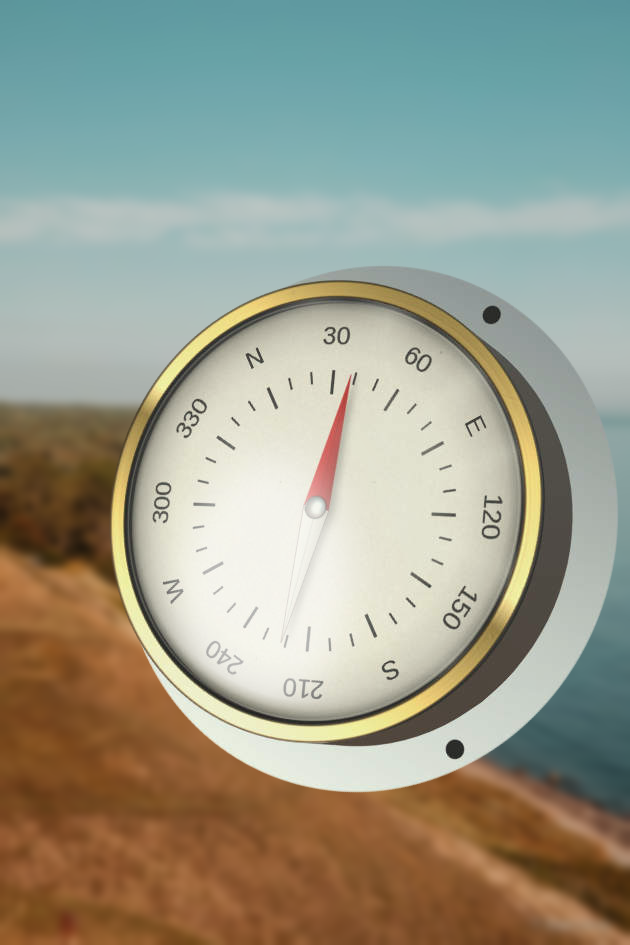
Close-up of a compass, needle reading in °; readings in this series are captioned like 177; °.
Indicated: 40; °
